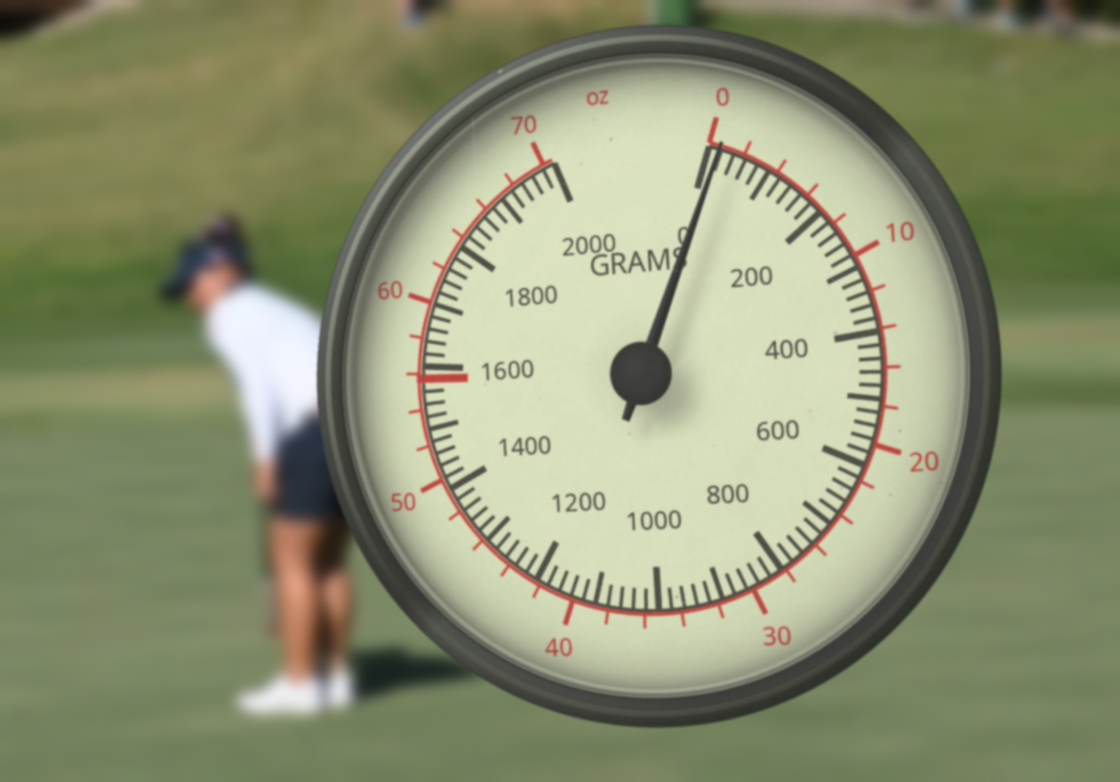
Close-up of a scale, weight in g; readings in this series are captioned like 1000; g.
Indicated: 20; g
